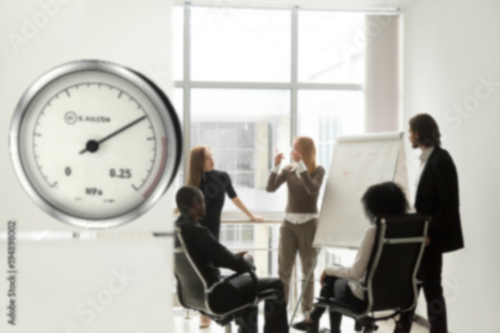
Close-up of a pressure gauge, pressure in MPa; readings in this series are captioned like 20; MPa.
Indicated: 0.18; MPa
